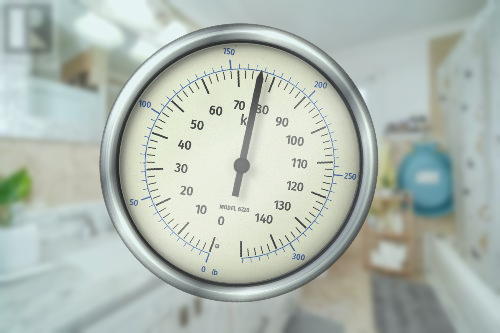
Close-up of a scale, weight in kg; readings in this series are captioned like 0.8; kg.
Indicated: 76; kg
